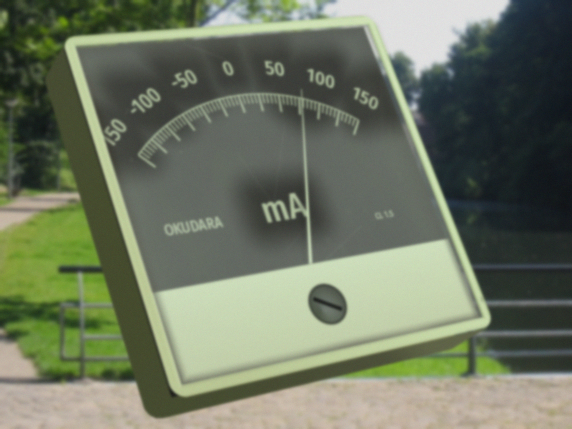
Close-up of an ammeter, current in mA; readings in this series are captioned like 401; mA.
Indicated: 75; mA
